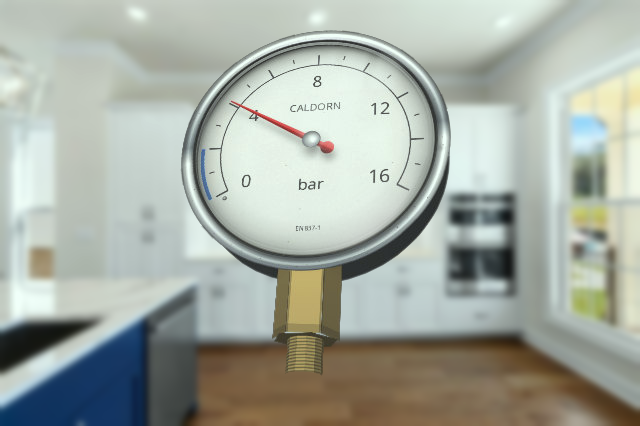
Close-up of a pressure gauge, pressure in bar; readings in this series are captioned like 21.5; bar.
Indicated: 4; bar
